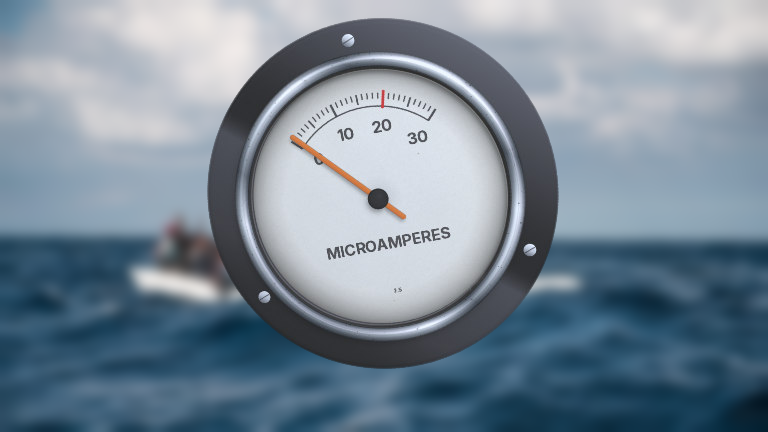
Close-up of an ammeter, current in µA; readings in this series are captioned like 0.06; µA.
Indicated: 1; µA
